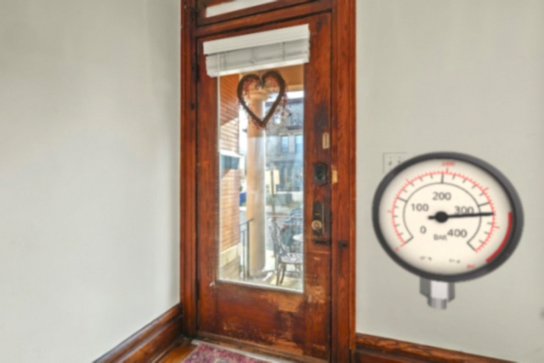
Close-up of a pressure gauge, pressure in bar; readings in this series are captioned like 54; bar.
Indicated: 320; bar
